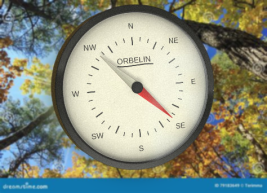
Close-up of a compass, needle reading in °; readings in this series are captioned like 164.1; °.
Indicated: 135; °
